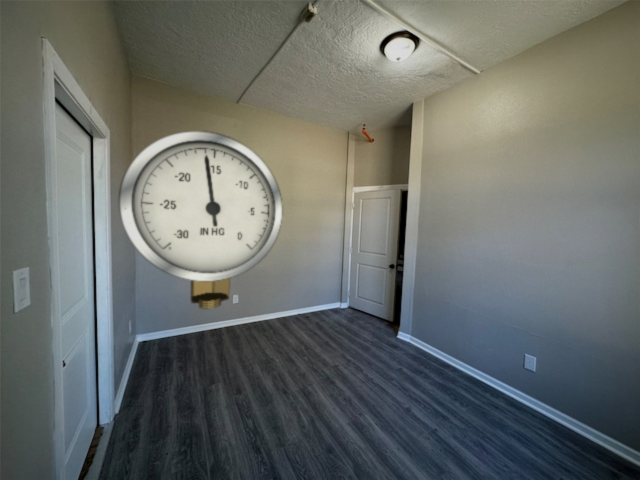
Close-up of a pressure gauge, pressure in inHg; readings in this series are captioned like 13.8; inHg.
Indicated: -16; inHg
